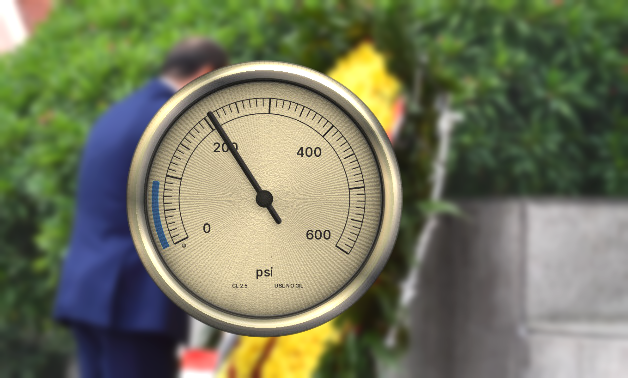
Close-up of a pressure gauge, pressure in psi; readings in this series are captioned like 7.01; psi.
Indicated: 210; psi
